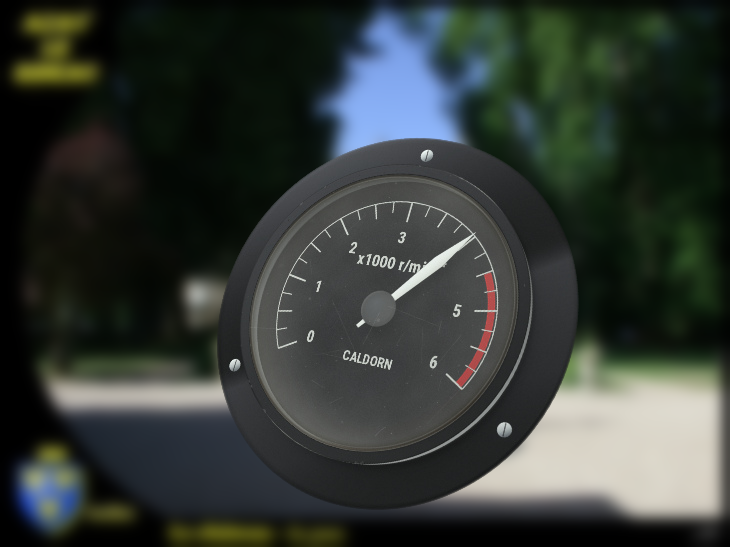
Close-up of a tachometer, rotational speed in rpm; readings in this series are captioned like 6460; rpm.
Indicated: 4000; rpm
